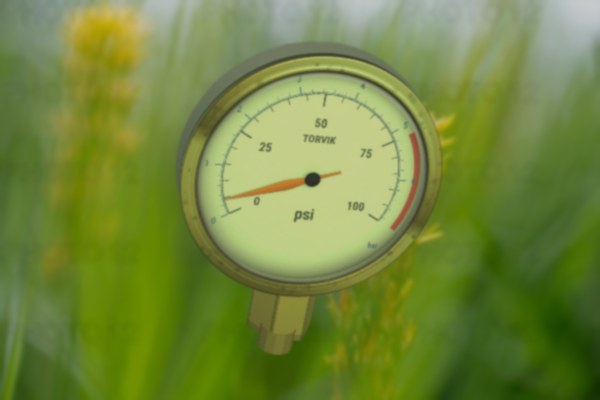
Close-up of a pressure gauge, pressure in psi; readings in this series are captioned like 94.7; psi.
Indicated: 5; psi
